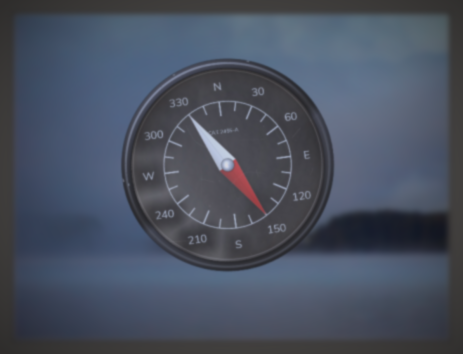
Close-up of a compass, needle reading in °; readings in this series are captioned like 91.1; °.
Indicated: 150; °
